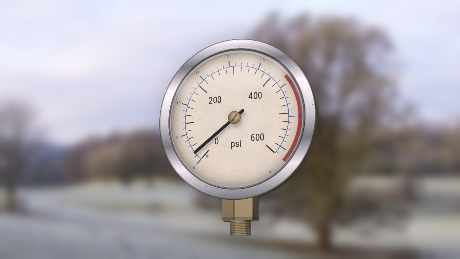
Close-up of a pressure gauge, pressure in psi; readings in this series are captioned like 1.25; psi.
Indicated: 20; psi
